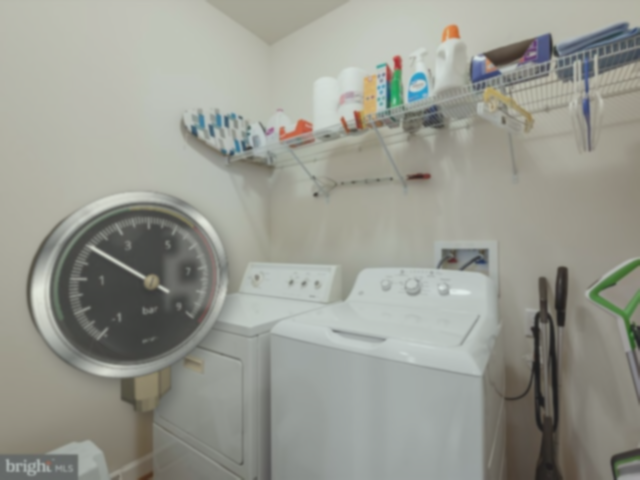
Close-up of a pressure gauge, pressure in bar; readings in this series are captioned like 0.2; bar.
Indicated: 2; bar
